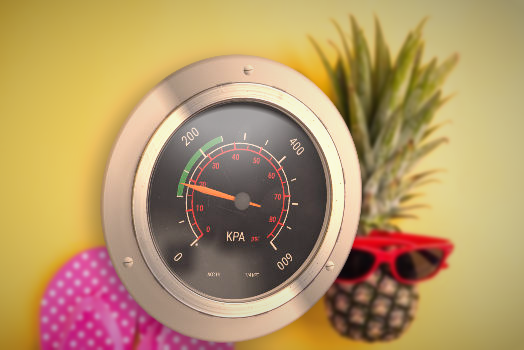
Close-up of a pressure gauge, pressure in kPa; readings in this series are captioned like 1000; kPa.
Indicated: 125; kPa
